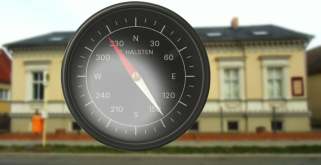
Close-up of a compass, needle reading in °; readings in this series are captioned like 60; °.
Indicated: 325; °
